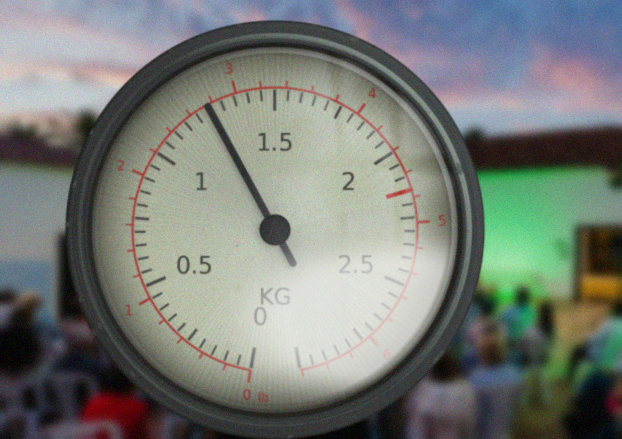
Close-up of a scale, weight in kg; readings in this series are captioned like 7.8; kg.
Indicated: 1.25; kg
